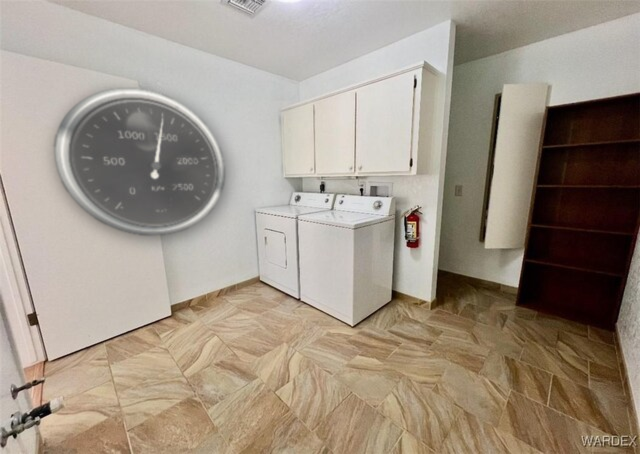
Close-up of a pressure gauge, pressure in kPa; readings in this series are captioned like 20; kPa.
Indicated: 1400; kPa
